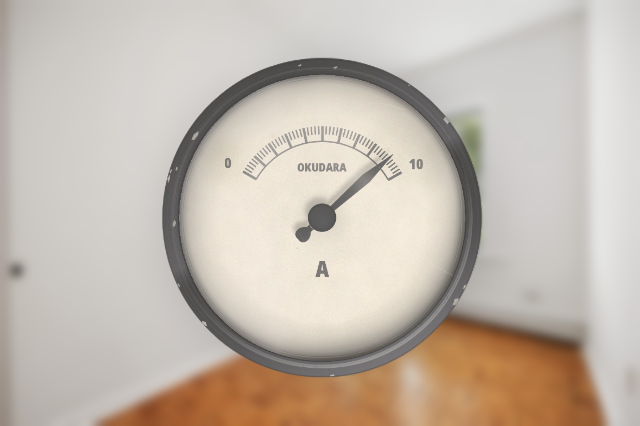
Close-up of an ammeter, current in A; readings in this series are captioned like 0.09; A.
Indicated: 9; A
